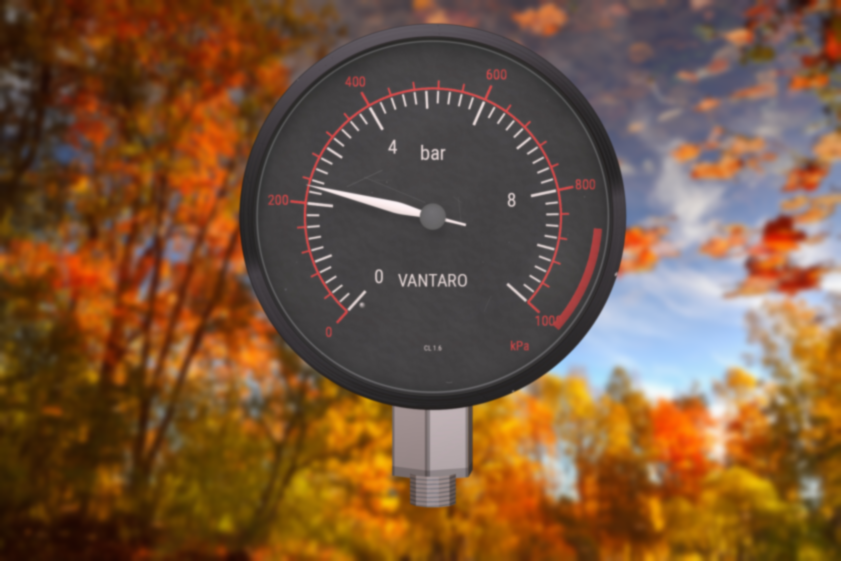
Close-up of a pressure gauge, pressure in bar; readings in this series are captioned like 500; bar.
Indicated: 2.3; bar
